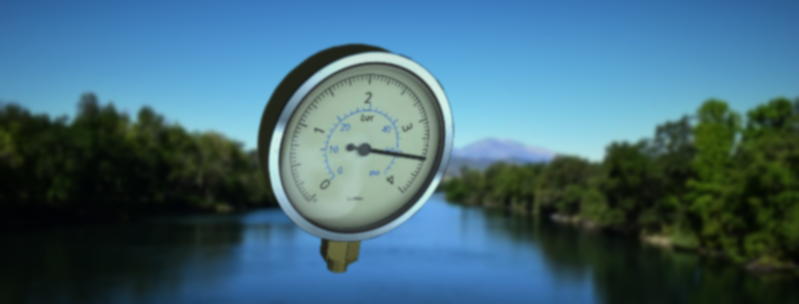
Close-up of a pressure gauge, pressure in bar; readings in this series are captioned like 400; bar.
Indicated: 3.5; bar
